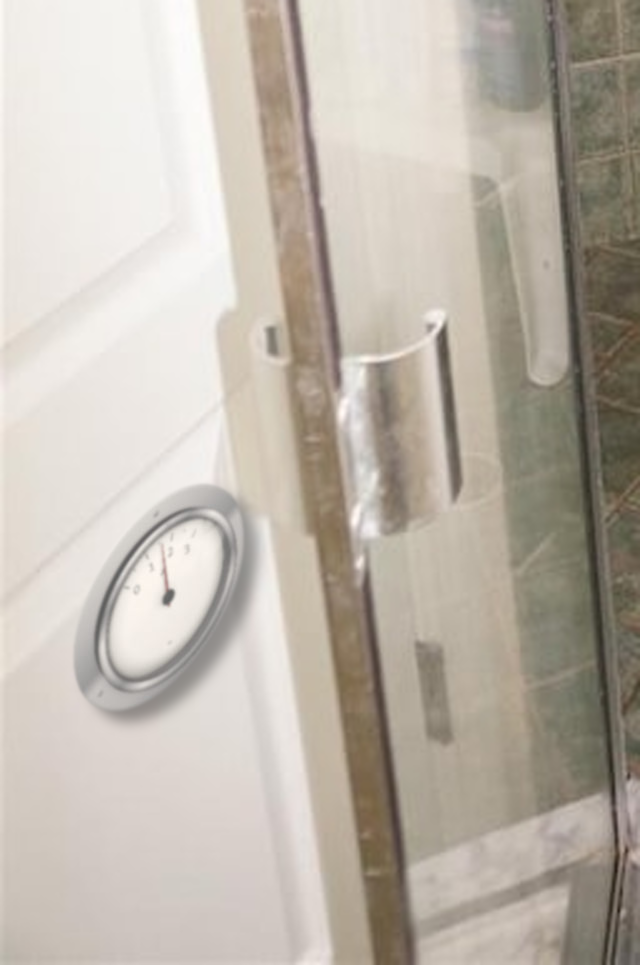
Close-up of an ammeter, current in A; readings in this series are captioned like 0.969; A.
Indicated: 1.5; A
